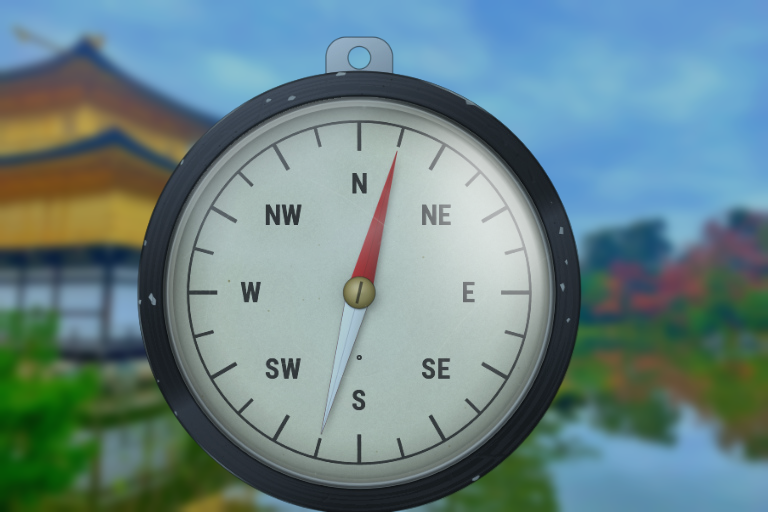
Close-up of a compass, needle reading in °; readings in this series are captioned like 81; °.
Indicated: 15; °
